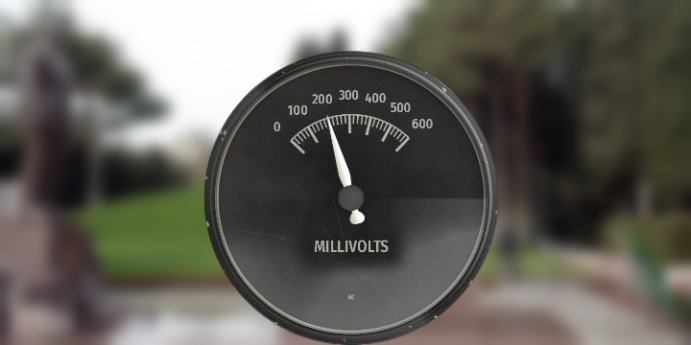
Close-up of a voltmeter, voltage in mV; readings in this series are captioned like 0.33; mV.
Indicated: 200; mV
